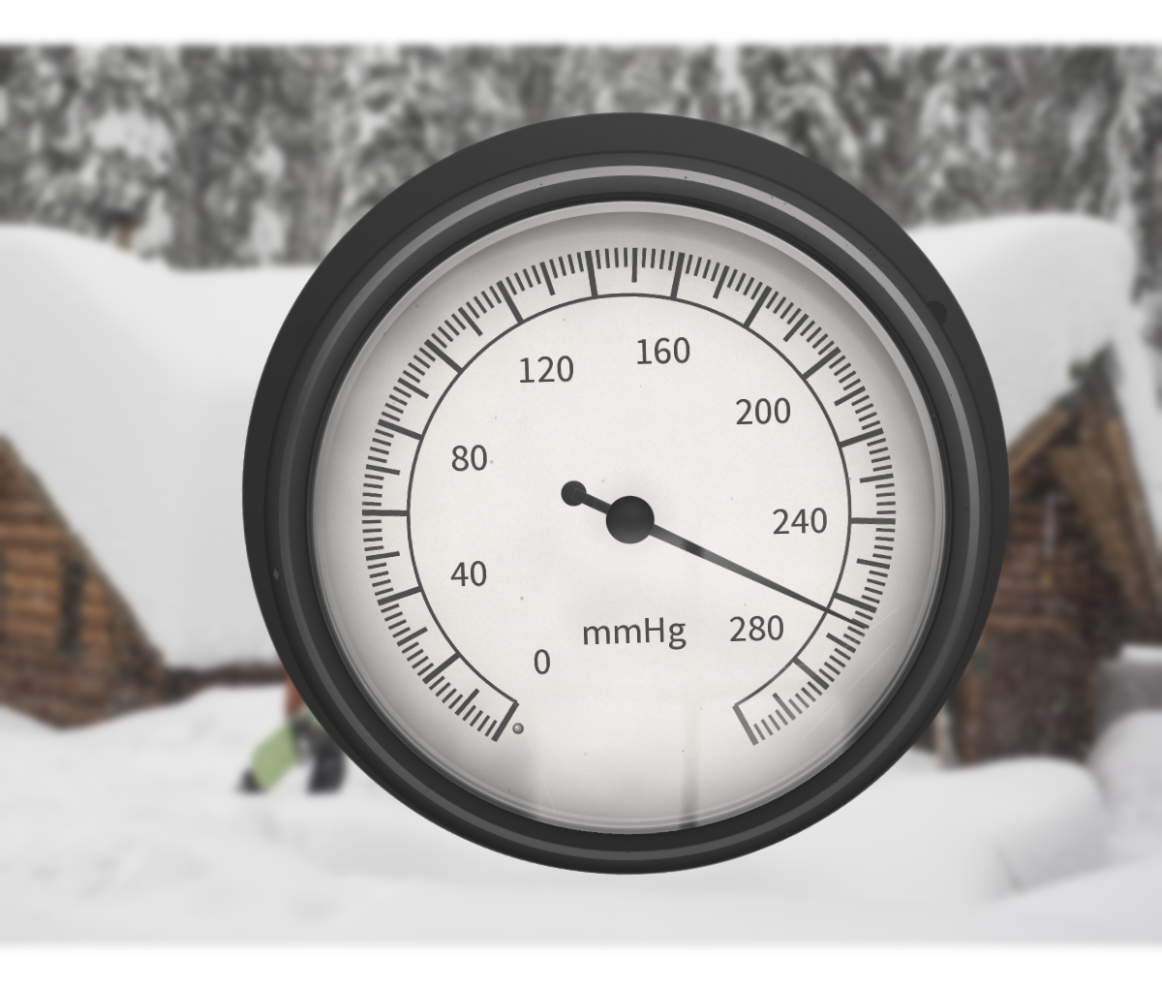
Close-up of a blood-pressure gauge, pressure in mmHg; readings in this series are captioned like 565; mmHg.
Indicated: 264; mmHg
